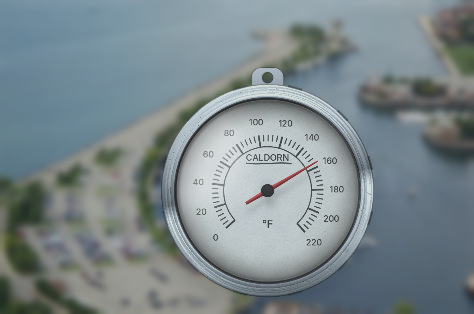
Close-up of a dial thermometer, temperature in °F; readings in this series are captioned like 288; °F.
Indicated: 156; °F
